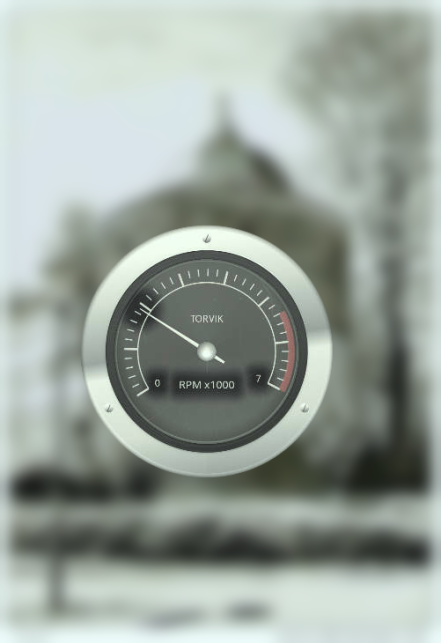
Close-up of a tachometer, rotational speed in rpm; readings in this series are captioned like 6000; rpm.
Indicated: 1900; rpm
